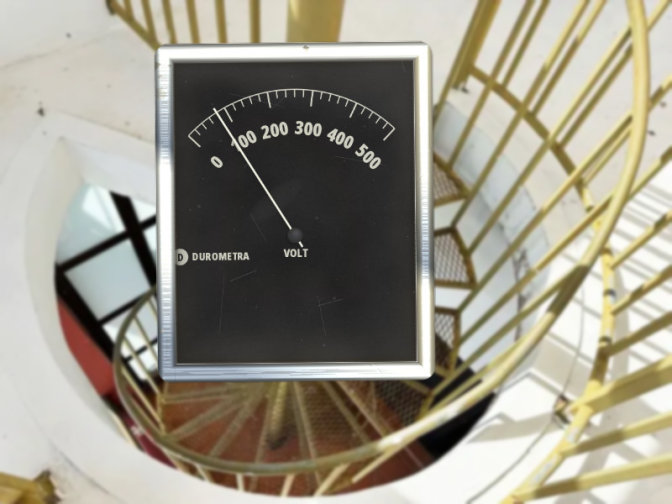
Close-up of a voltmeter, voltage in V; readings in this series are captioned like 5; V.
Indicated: 80; V
